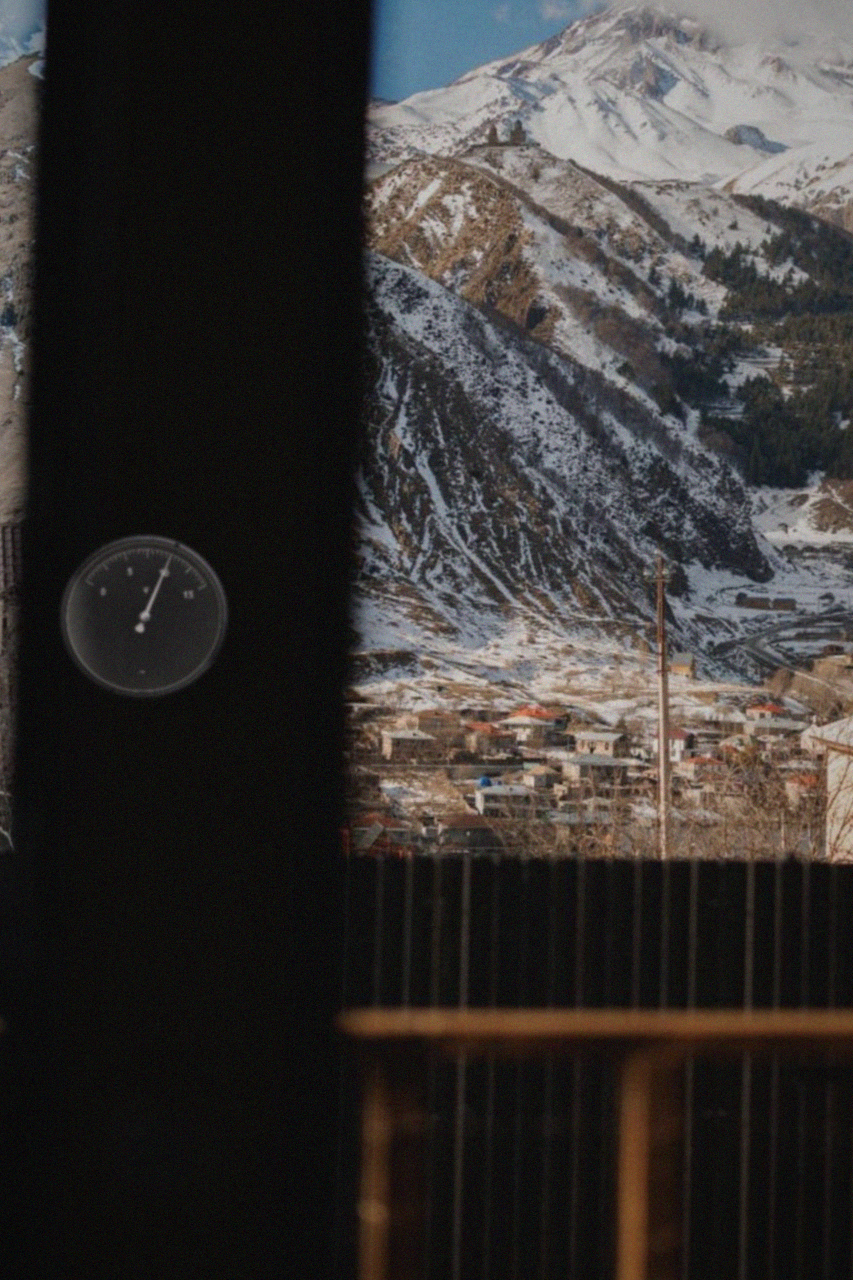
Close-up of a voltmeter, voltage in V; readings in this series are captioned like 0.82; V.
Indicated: 10; V
